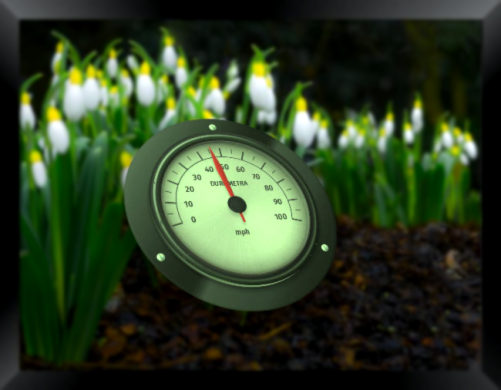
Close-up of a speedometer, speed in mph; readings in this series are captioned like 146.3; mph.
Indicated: 45; mph
